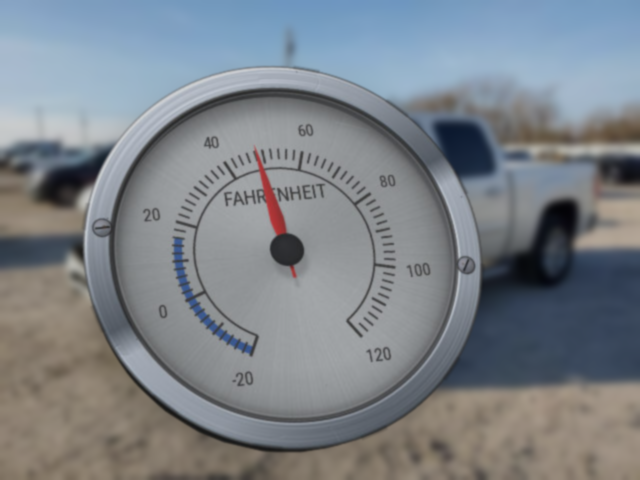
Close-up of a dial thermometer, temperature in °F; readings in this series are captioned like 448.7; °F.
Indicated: 48; °F
